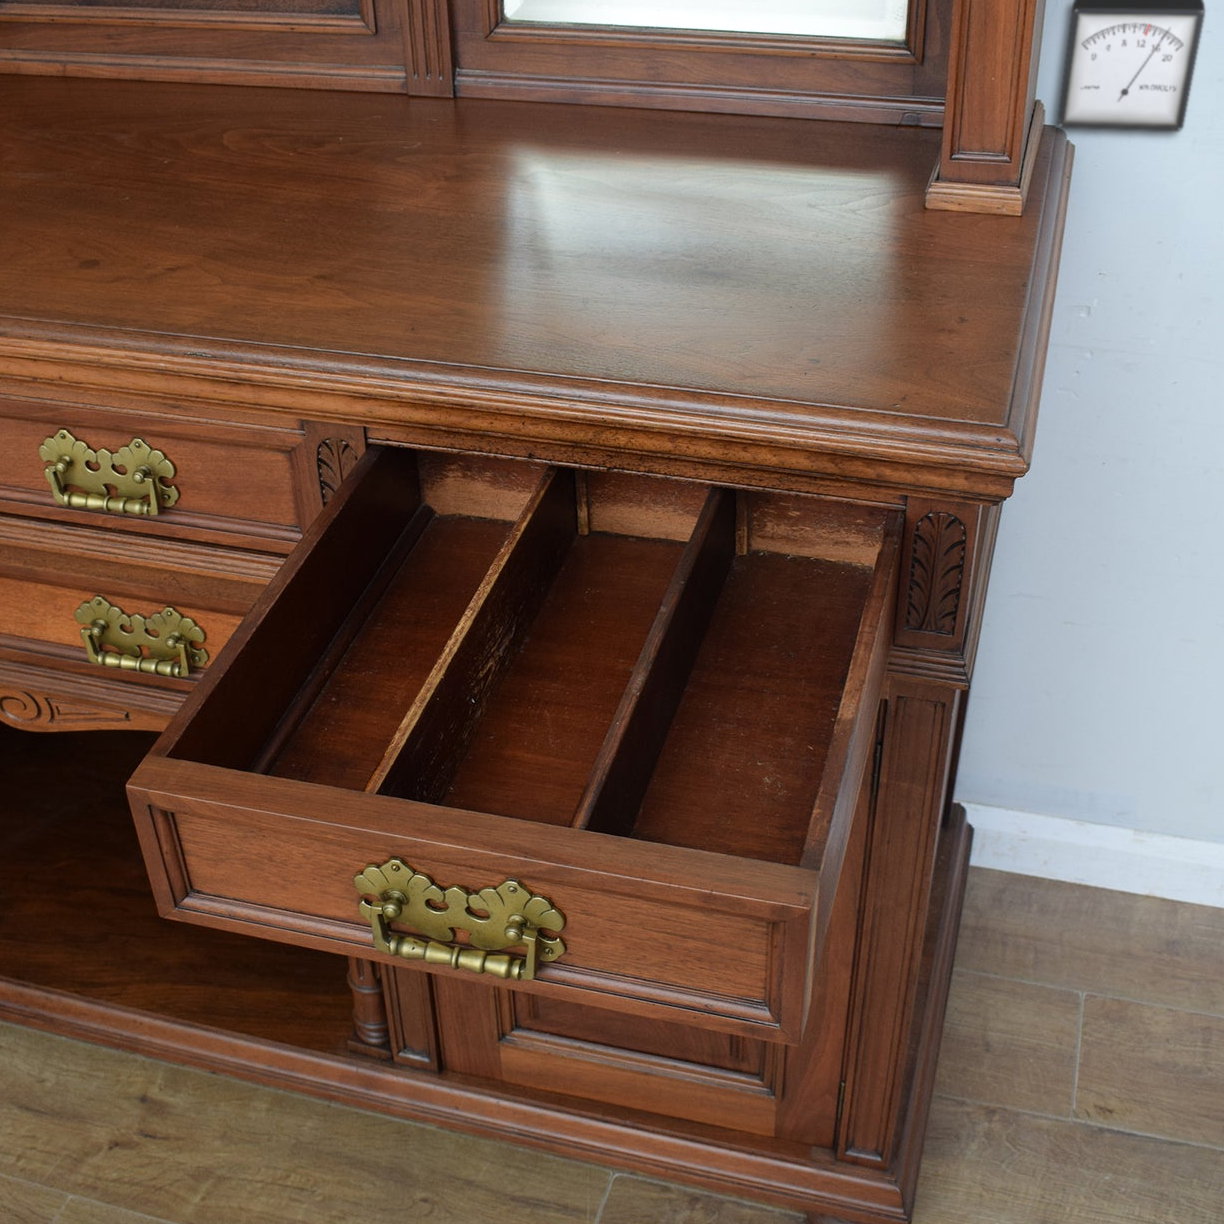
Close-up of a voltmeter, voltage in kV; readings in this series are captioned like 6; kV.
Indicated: 16; kV
